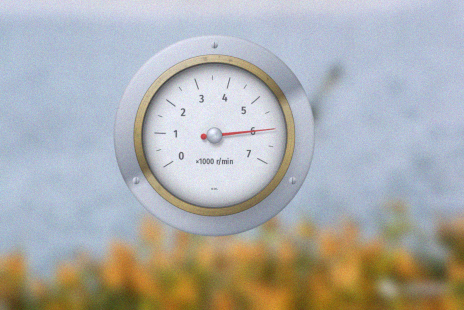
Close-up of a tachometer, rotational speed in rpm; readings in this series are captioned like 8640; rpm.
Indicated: 6000; rpm
